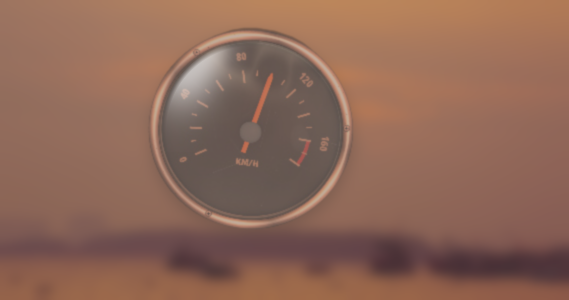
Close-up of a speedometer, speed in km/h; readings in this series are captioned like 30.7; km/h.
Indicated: 100; km/h
